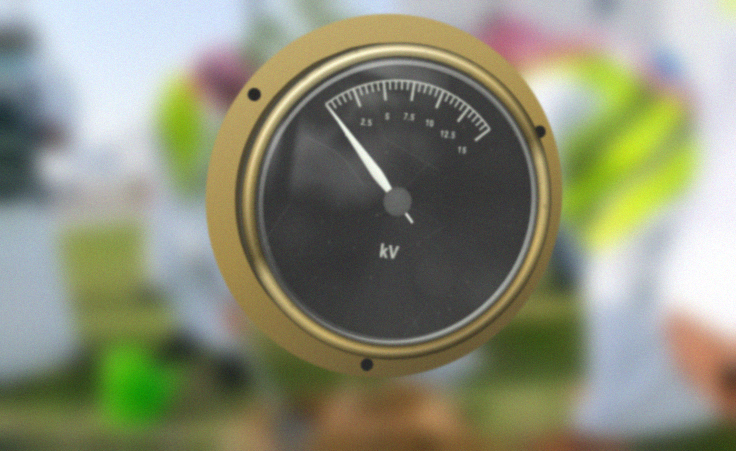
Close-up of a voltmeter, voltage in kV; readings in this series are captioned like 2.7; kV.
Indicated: 0; kV
